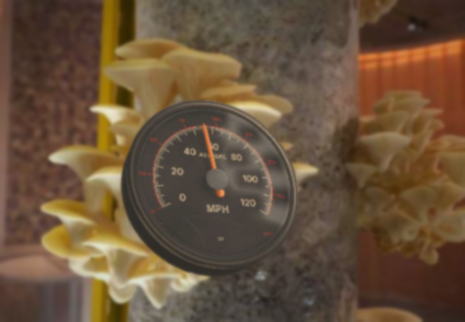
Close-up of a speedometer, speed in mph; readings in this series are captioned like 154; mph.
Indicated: 55; mph
